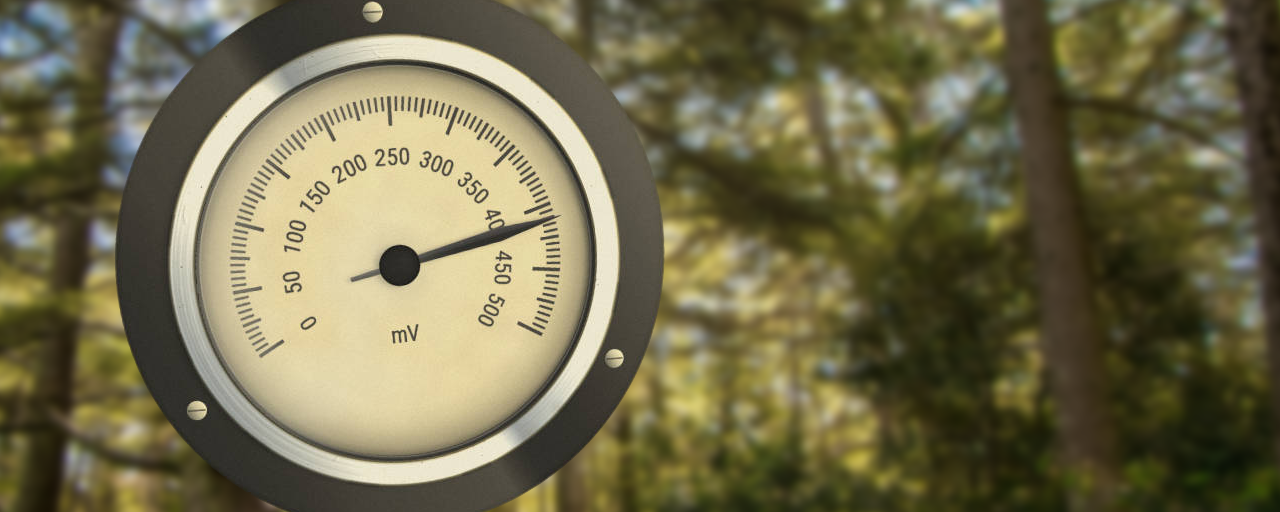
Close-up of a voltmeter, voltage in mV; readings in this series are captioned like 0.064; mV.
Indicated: 410; mV
